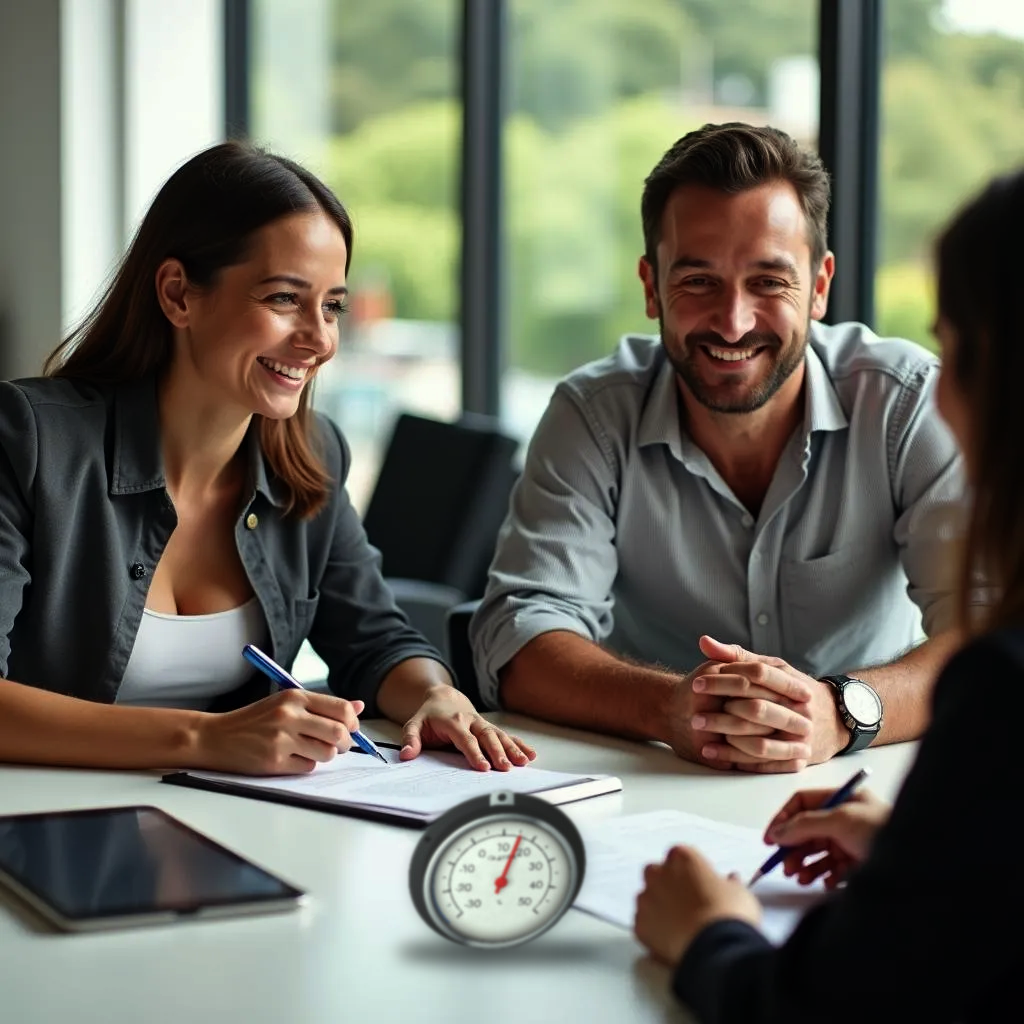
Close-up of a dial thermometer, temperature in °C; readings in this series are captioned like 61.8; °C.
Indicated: 15; °C
